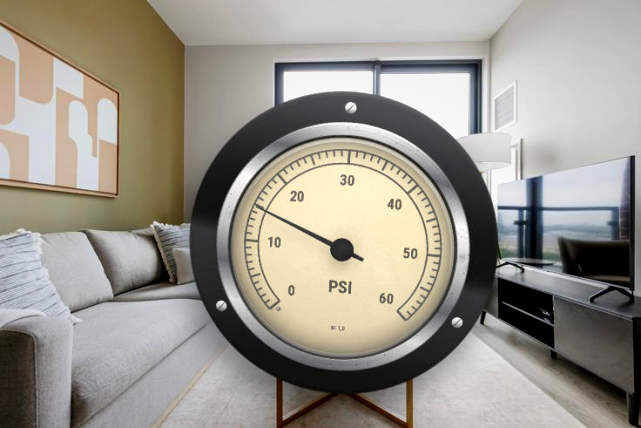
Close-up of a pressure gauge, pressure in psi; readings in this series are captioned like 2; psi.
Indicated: 15; psi
